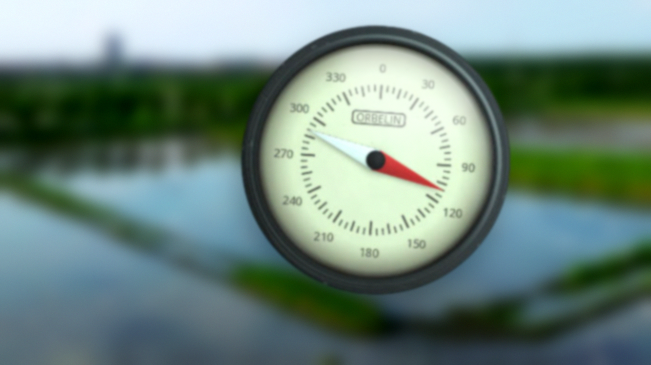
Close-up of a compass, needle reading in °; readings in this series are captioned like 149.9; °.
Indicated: 110; °
